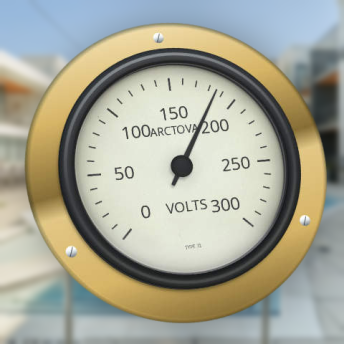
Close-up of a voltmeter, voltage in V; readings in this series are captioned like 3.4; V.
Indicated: 185; V
